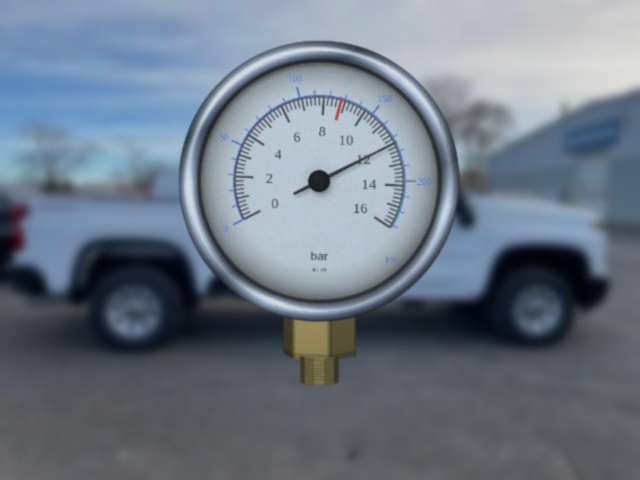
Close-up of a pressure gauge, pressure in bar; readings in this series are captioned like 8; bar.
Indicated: 12; bar
